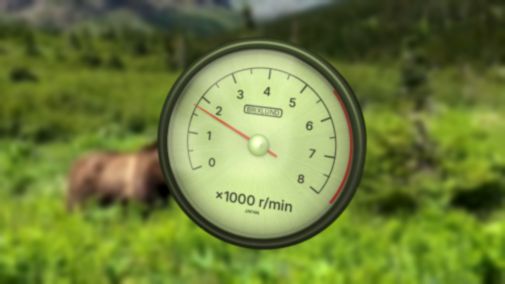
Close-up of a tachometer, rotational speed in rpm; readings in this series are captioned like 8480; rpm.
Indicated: 1750; rpm
